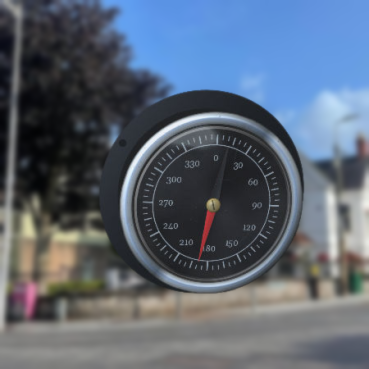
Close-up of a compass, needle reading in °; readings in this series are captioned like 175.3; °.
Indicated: 190; °
